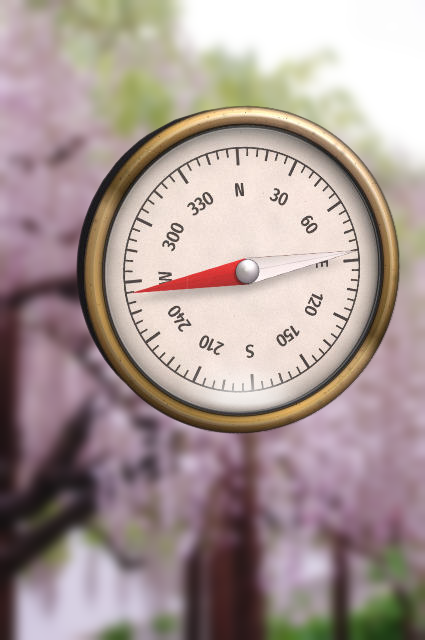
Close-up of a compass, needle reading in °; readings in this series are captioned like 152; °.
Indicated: 265; °
